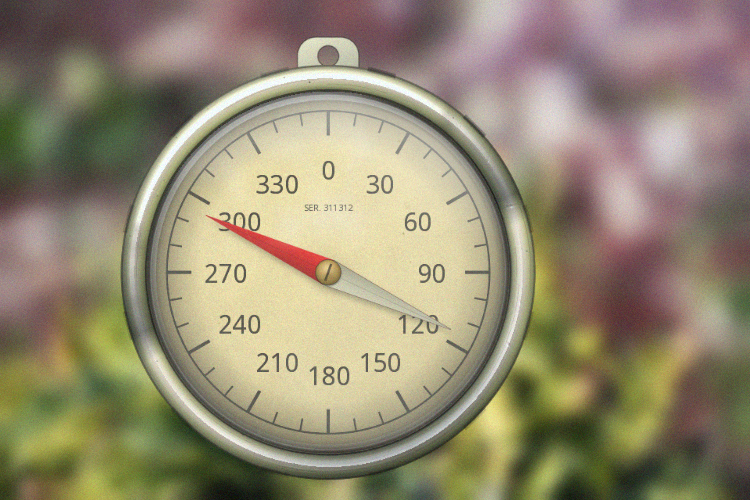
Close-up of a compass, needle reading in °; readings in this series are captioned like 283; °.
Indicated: 295; °
